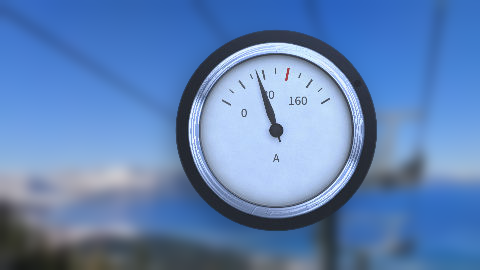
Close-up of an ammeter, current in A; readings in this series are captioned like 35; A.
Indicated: 70; A
